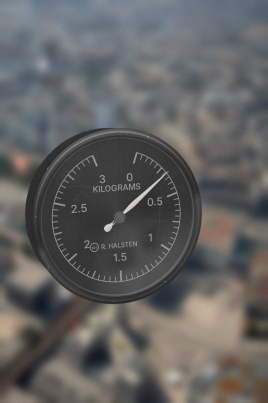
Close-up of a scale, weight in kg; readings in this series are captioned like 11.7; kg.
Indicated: 0.3; kg
